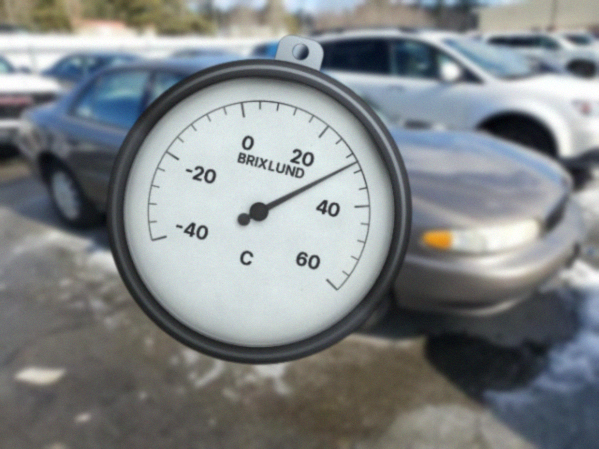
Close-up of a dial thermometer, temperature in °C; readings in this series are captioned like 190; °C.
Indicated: 30; °C
